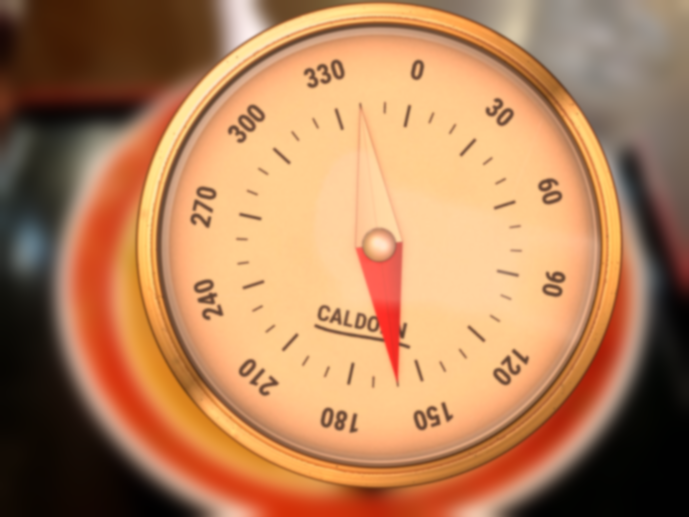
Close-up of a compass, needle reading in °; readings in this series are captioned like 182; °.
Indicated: 160; °
